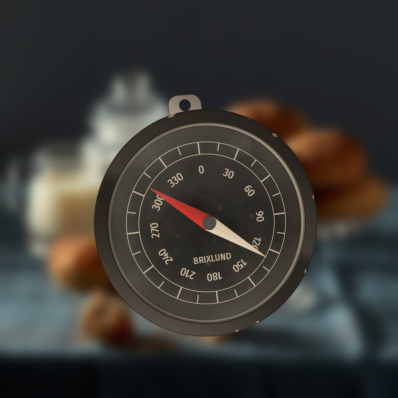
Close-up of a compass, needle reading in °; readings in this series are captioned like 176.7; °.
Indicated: 307.5; °
